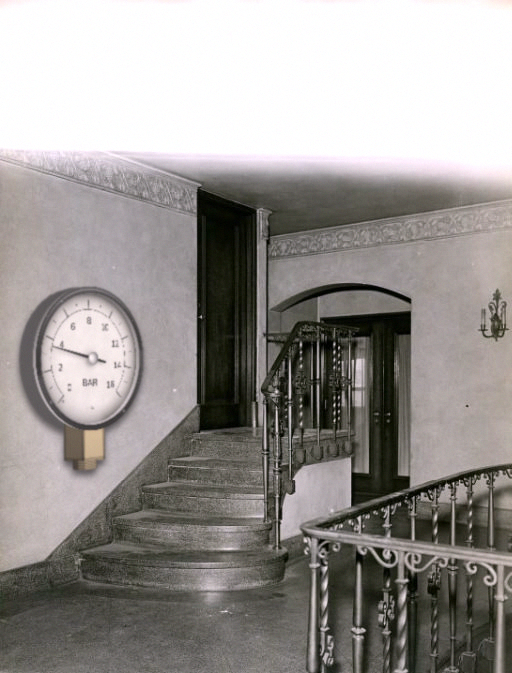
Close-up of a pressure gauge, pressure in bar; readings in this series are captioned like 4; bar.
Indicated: 3.5; bar
